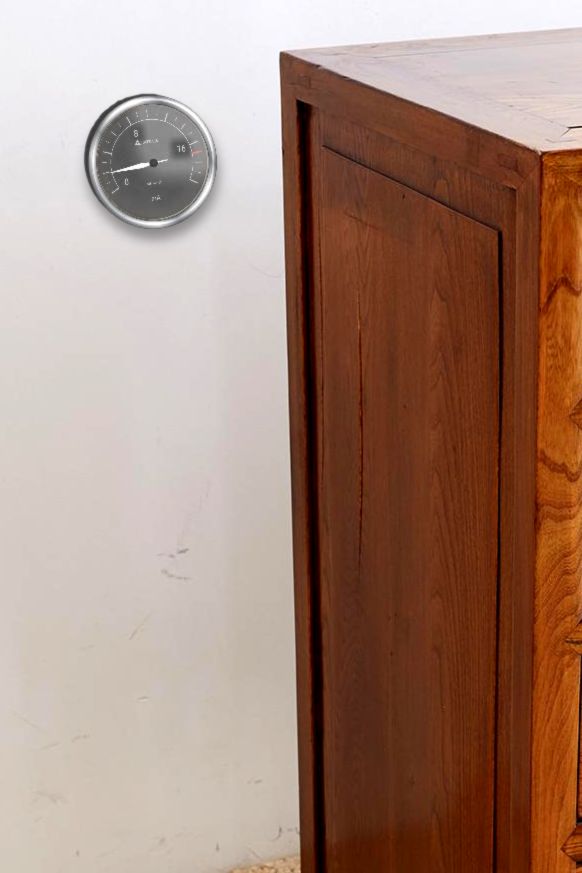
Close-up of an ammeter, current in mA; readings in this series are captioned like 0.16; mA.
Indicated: 2; mA
